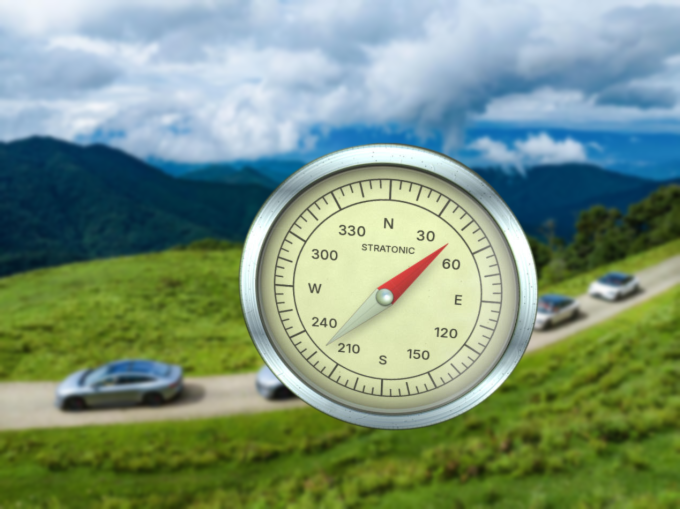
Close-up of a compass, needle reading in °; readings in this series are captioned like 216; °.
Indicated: 45; °
